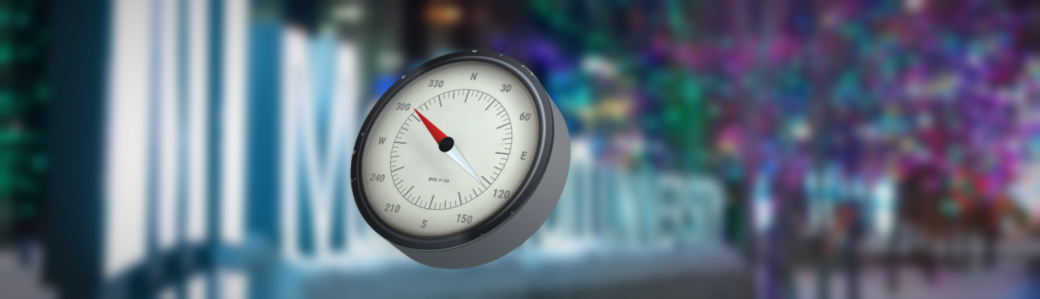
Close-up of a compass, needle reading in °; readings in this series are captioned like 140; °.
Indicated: 305; °
